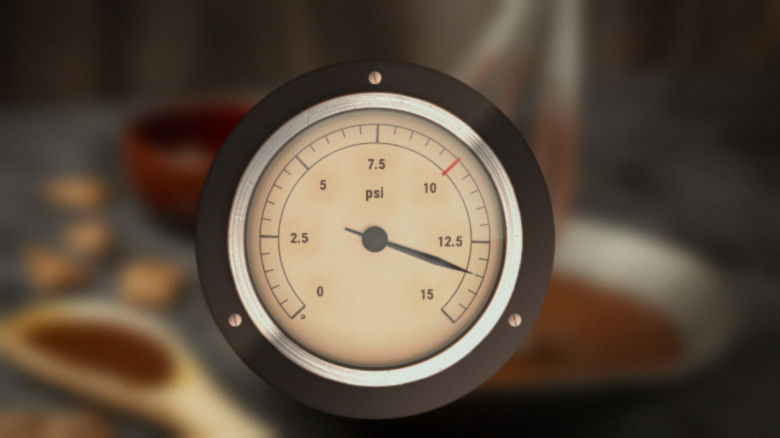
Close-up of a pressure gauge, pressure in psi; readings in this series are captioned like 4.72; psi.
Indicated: 13.5; psi
